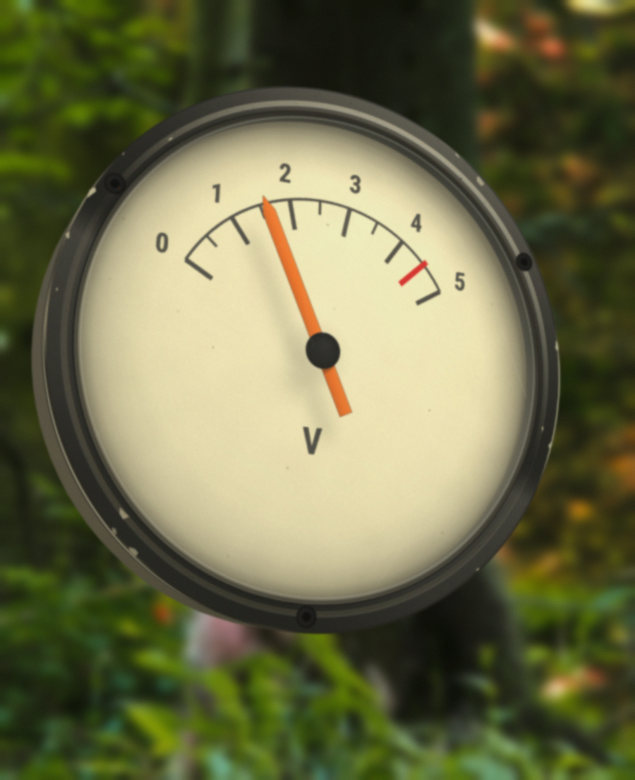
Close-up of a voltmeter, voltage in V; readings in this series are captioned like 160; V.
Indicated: 1.5; V
